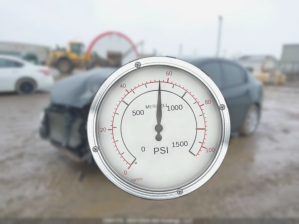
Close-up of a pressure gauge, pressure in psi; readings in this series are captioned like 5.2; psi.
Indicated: 800; psi
